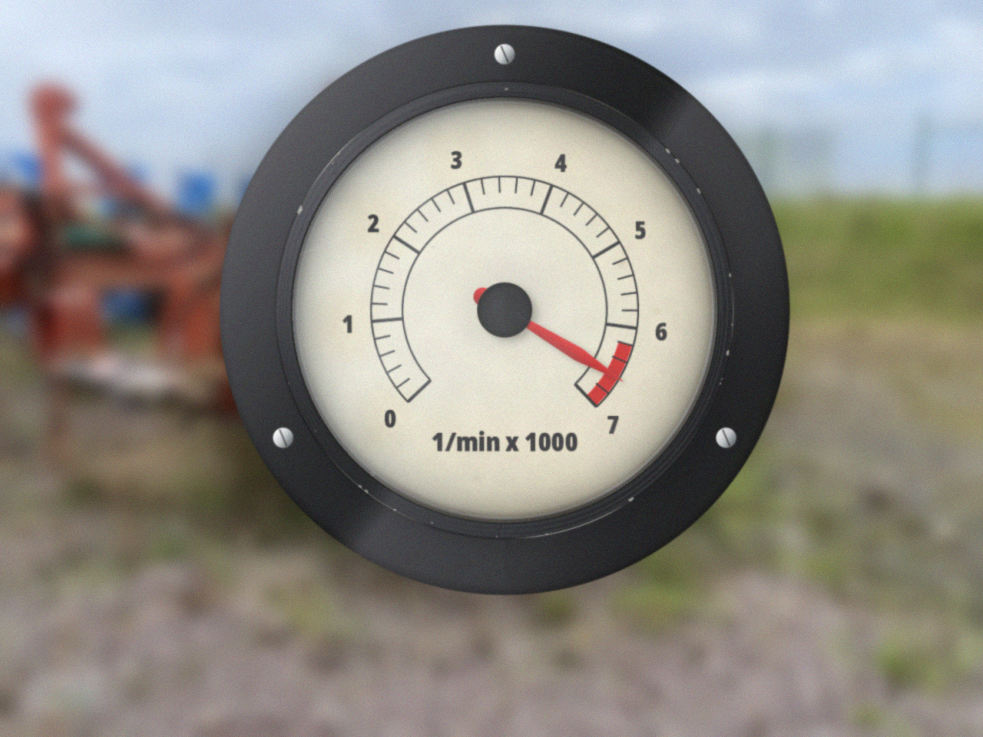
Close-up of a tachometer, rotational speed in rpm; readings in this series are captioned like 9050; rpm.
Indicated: 6600; rpm
